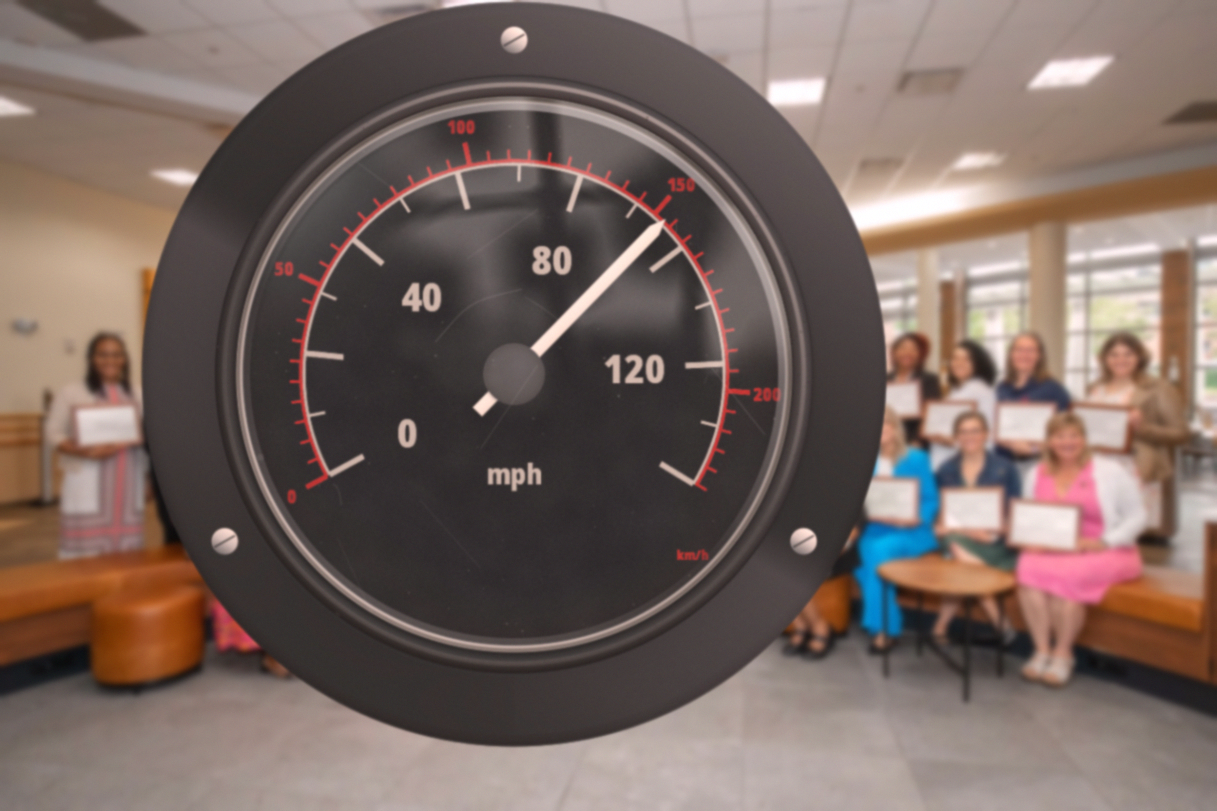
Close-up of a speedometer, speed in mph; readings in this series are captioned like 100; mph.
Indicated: 95; mph
